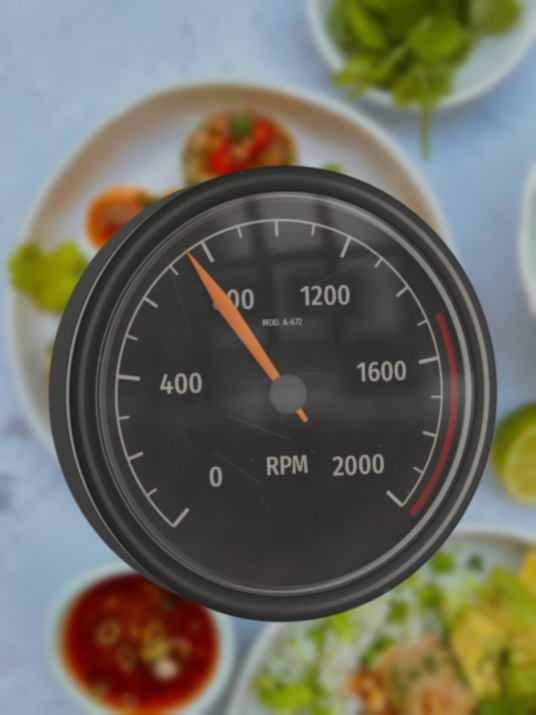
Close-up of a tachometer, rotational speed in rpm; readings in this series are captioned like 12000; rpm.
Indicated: 750; rpm
